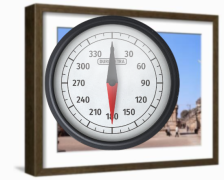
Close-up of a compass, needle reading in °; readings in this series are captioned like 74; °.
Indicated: 180; °
